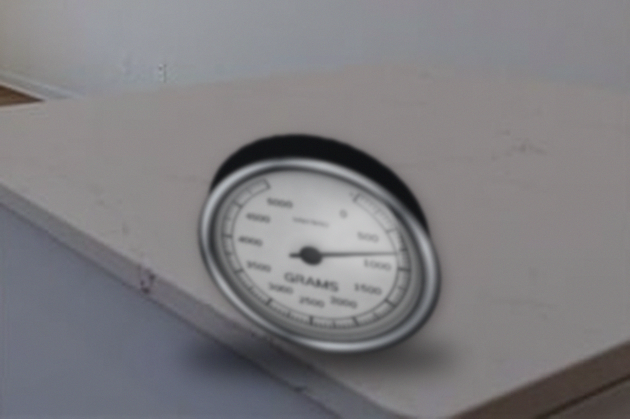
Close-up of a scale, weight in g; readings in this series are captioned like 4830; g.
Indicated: 750; g
